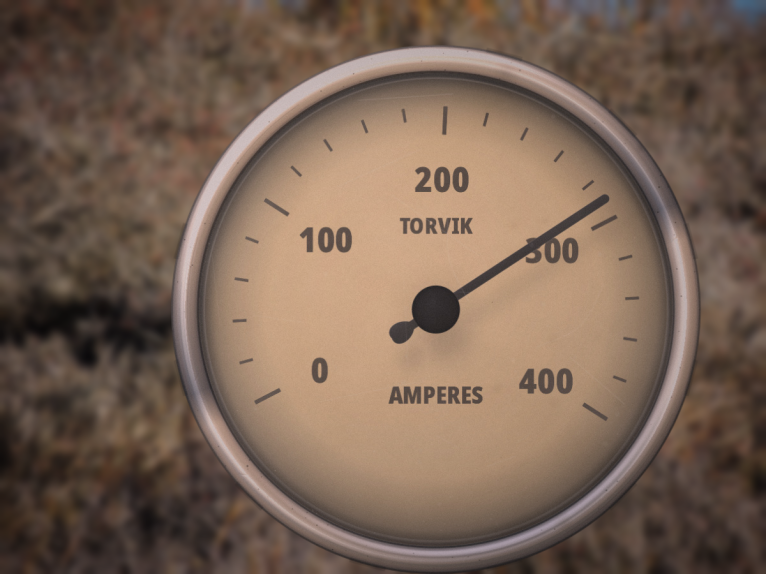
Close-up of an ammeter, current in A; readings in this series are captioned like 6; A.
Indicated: 290; A
